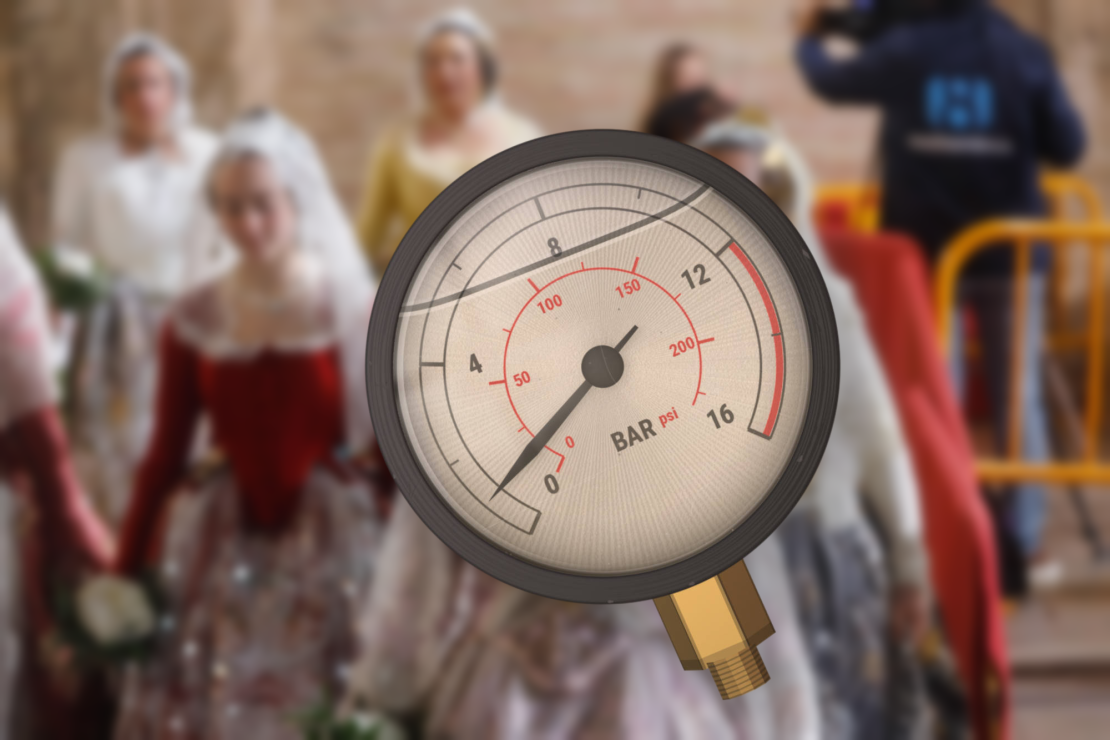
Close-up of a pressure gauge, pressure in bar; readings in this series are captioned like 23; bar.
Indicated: 1; bar
